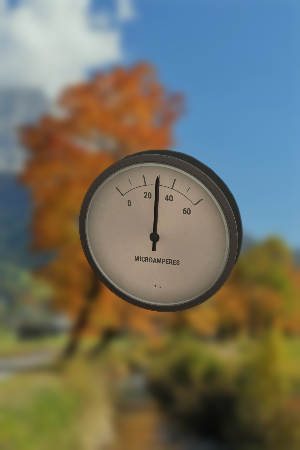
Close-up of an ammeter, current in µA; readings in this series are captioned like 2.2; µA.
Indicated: 30; µA
